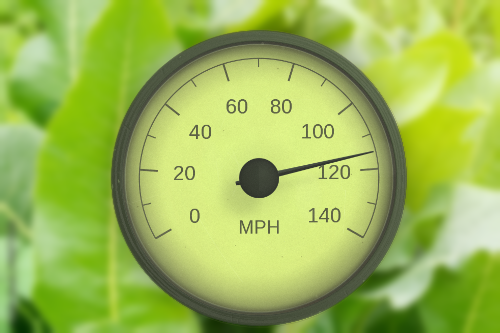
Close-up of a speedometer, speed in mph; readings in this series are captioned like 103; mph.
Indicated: 115; mph
